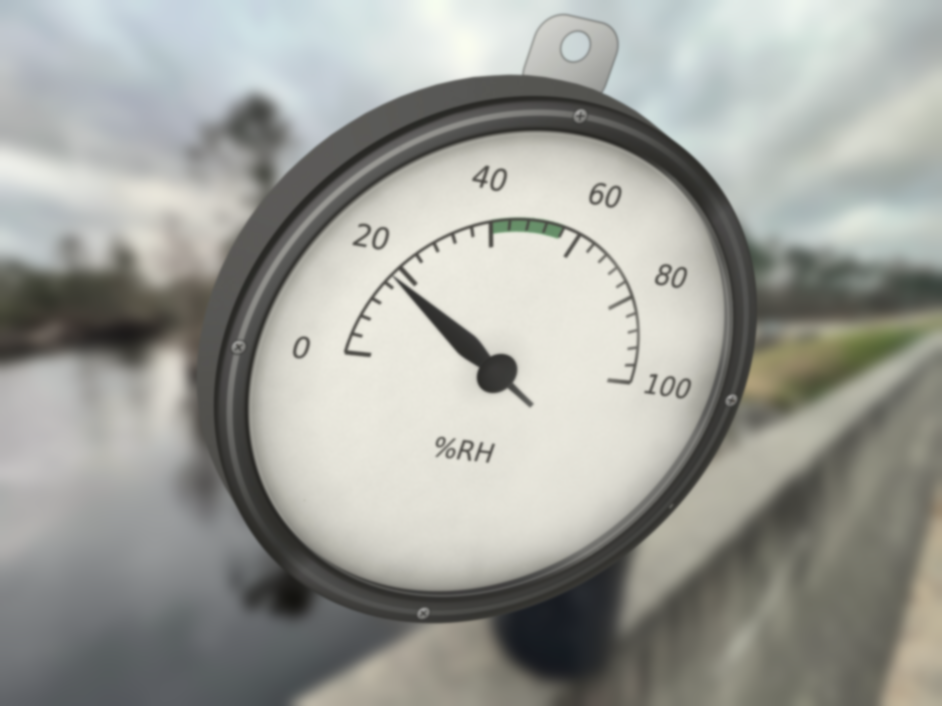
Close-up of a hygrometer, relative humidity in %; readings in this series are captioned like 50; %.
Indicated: 18; %
